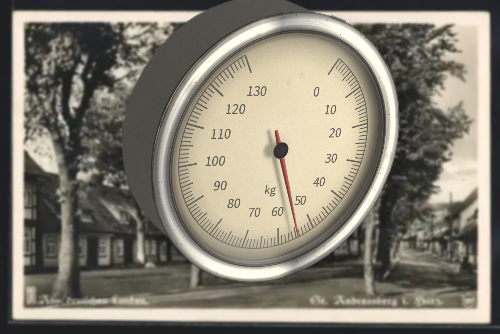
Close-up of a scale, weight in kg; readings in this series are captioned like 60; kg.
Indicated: 55; kg
